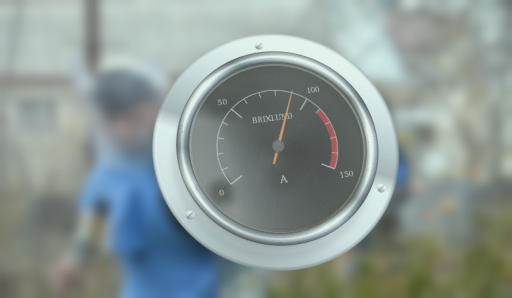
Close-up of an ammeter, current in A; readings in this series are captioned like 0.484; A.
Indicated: 90; A
